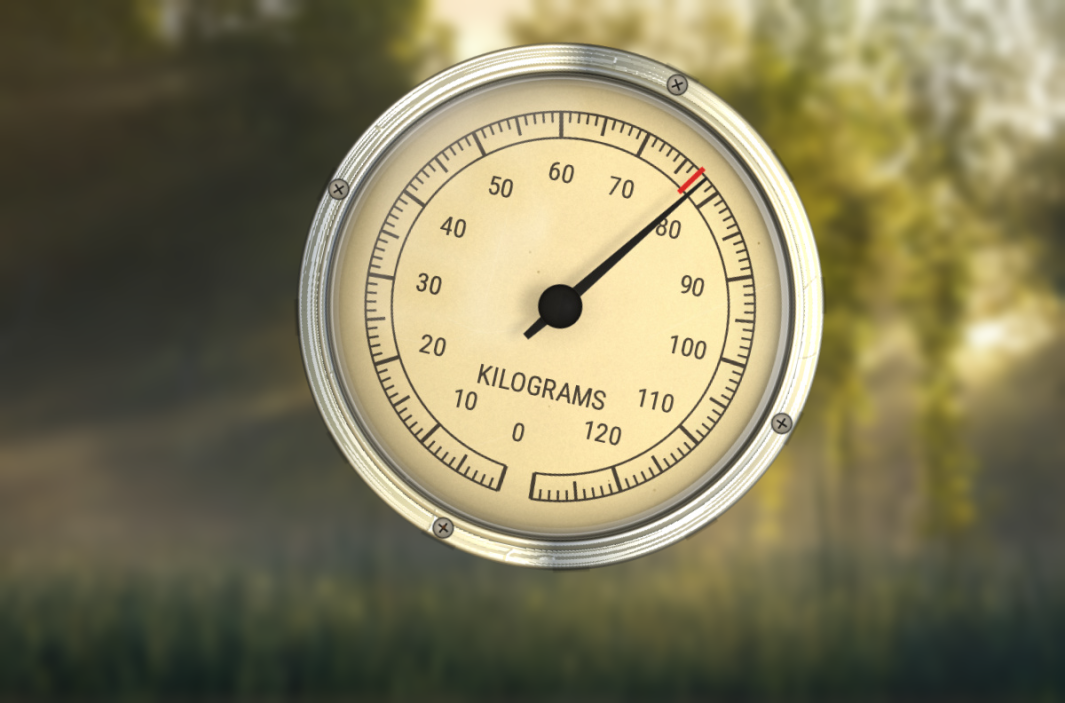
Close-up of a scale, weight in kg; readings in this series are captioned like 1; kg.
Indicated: 78; kg
